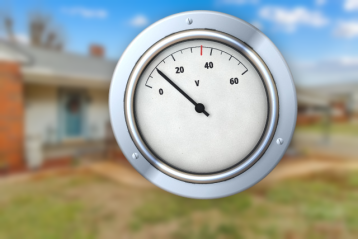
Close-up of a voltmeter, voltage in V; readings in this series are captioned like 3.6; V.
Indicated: 10; V
